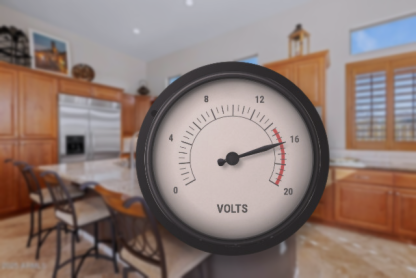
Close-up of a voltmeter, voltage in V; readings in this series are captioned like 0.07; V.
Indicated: 16; V
